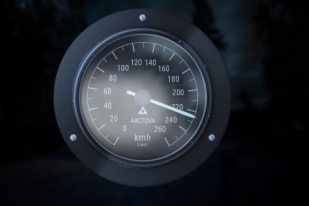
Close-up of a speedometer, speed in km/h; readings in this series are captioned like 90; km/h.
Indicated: 225; km/h
